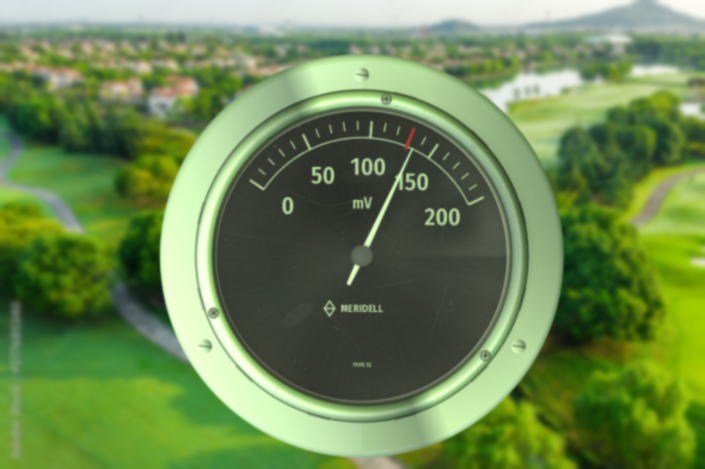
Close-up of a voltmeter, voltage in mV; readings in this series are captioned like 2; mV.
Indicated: 135; mV
